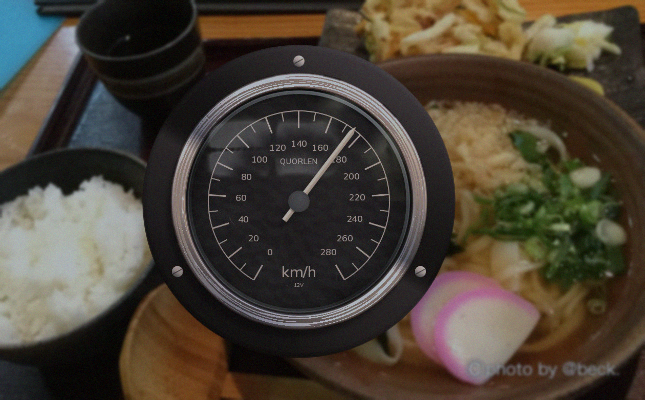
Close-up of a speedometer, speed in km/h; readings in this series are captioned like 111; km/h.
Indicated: 175; km/h
